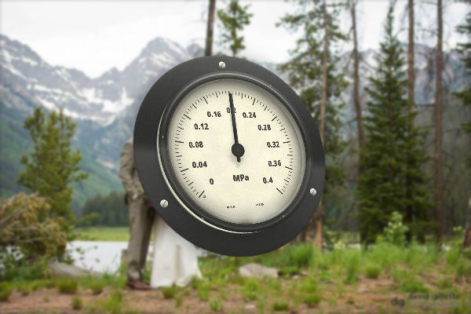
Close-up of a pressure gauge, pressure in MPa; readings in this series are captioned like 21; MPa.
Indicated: 0.2; MPa
